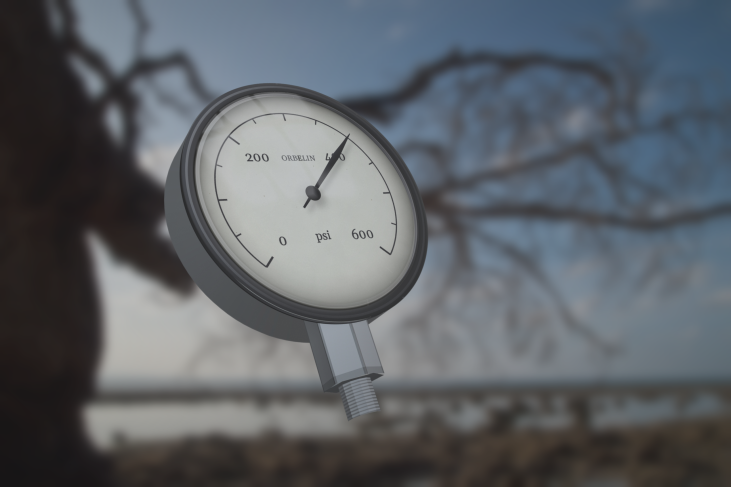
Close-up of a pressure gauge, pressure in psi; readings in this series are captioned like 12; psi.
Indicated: 400; psi
